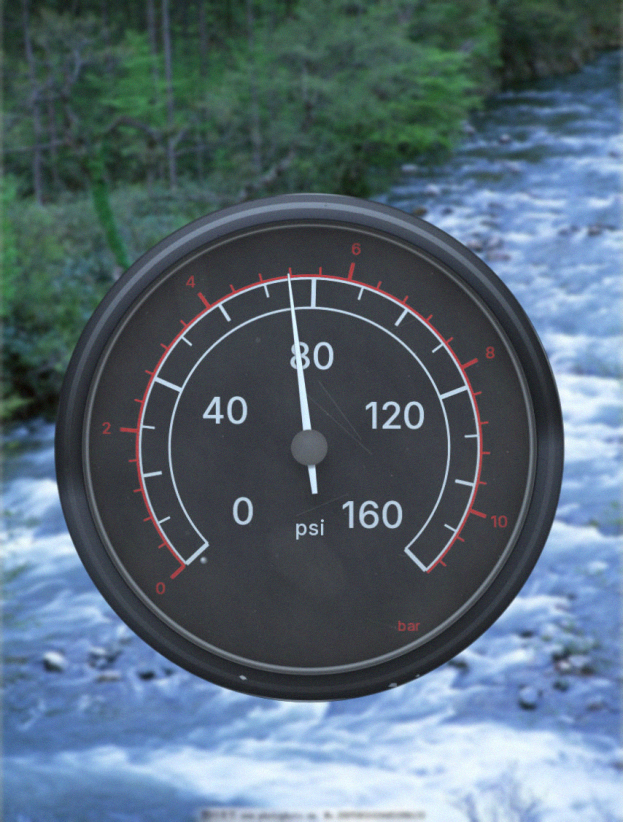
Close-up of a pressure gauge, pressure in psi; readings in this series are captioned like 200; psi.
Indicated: 75; psi
